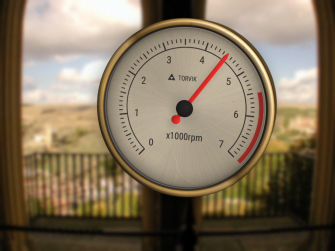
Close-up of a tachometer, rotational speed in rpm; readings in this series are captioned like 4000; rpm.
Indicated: 4500; rpm
